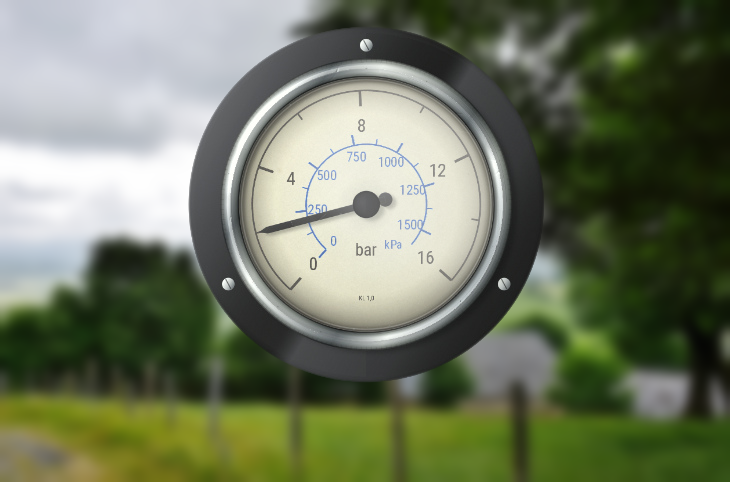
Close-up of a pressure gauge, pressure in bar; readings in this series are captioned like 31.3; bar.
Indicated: 2; bar
